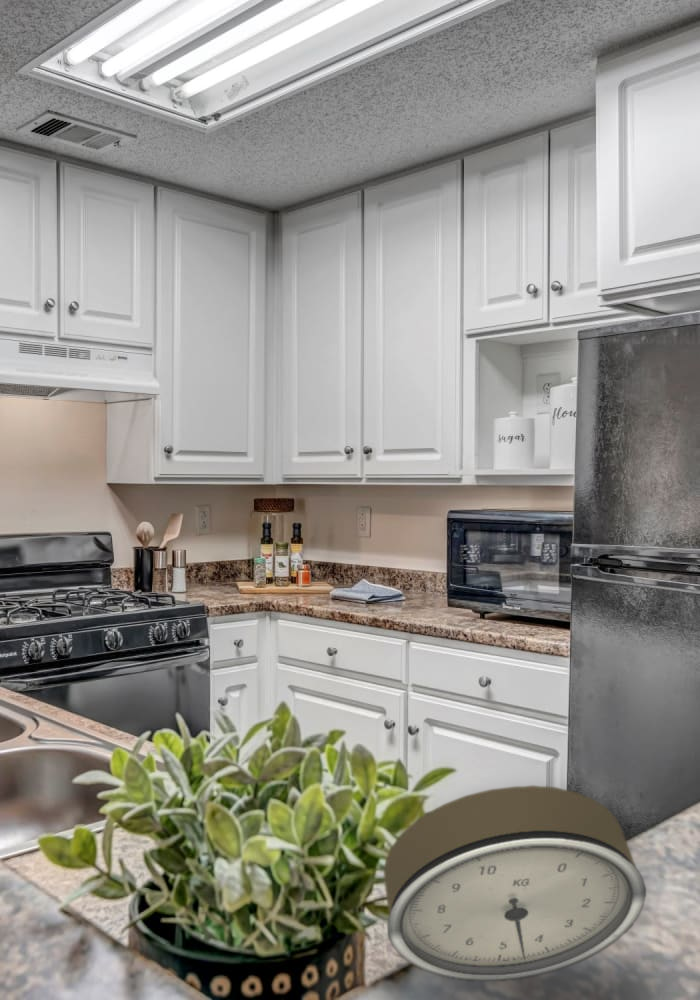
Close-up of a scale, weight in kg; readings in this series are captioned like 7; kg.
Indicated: 4.5; kg
